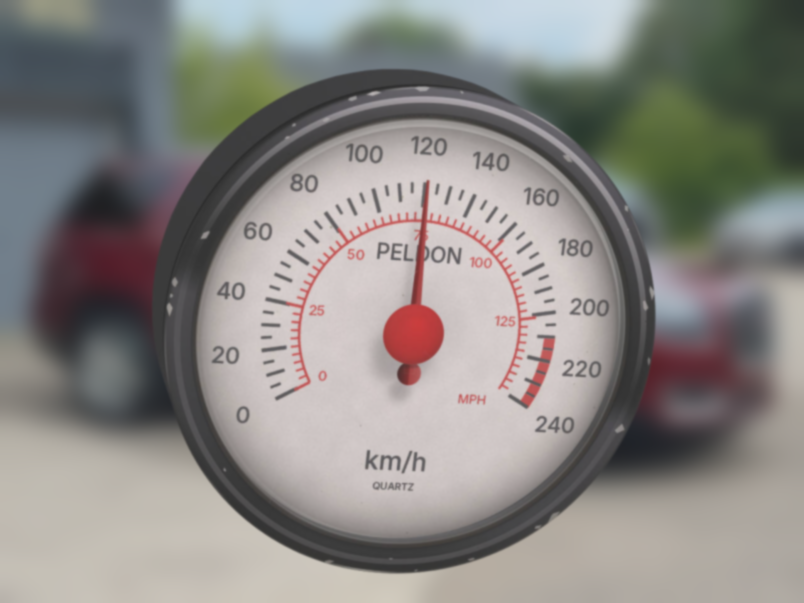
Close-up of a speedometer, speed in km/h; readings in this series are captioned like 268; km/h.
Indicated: 120; km/h
